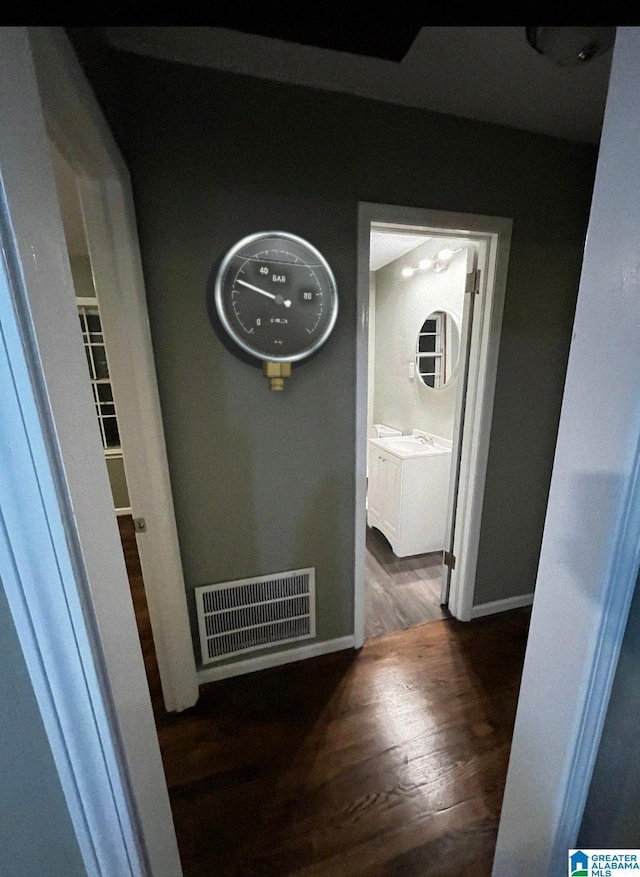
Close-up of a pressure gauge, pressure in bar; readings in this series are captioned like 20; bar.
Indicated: 25; bar
